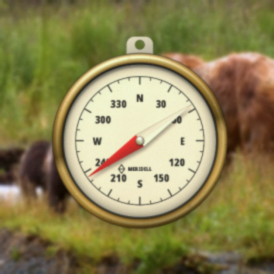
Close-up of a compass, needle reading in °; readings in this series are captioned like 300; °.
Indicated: 235; °
